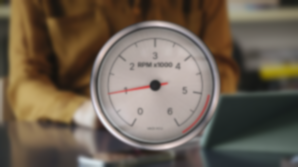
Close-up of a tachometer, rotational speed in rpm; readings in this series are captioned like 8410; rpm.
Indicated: 1000; rpm
